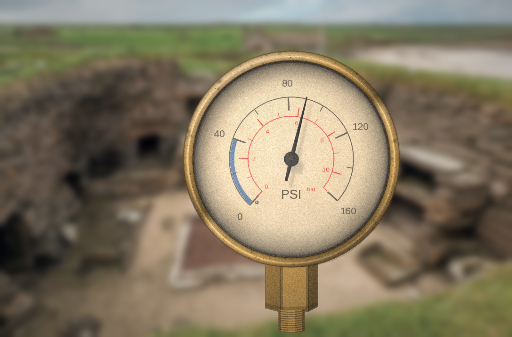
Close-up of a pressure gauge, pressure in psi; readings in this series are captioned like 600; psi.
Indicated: 90; psi
